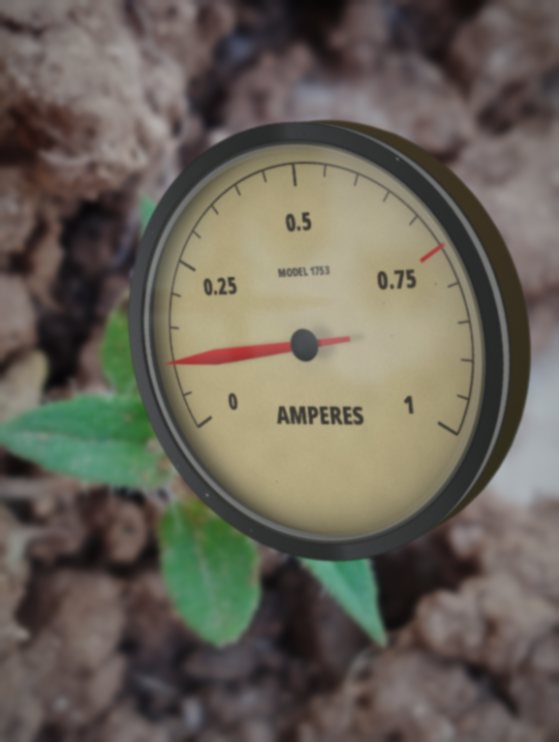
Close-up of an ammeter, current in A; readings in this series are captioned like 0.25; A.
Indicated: 0.1; A
